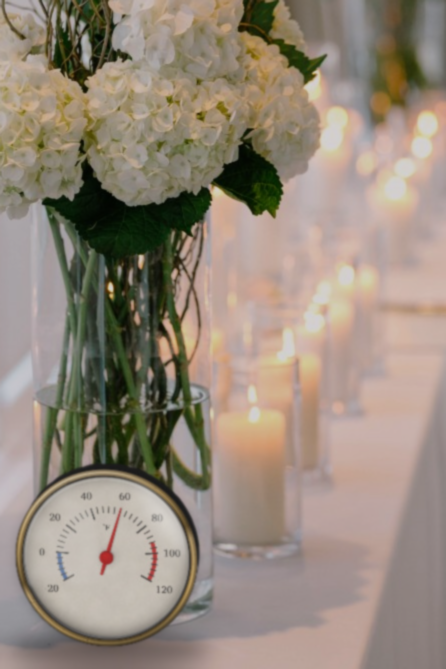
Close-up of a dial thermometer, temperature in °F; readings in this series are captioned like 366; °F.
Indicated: 60; °F
